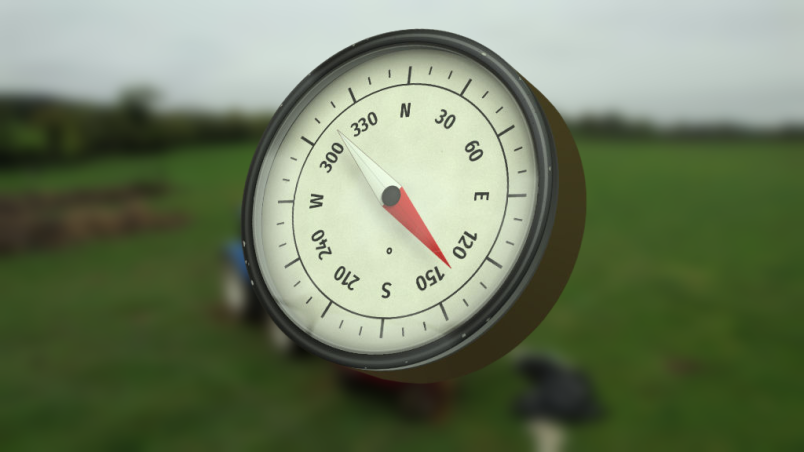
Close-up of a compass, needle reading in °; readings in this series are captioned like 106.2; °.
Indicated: 135; °
